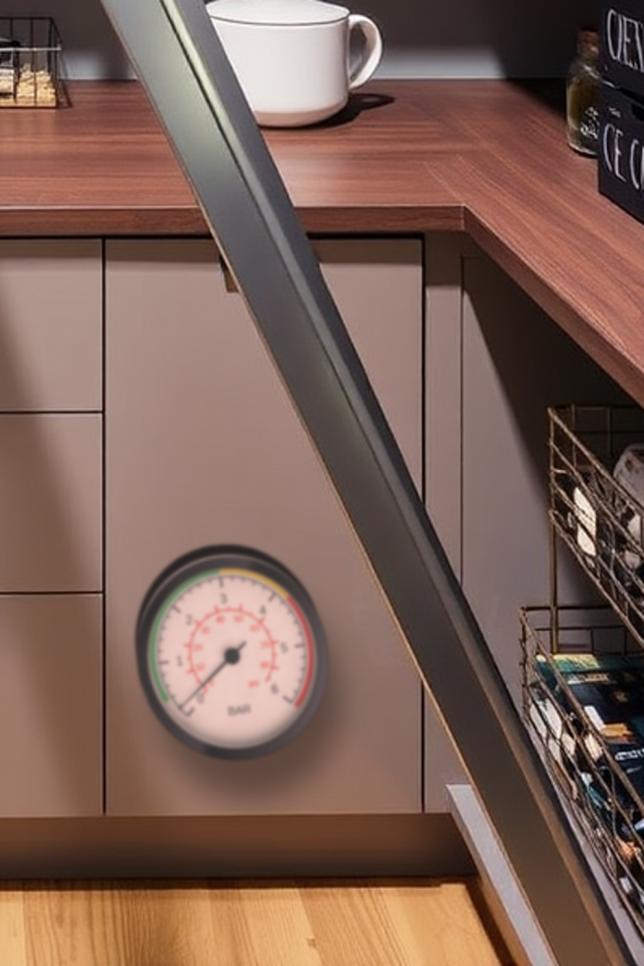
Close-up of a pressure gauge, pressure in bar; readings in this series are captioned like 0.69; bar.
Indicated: 0.2; bar
